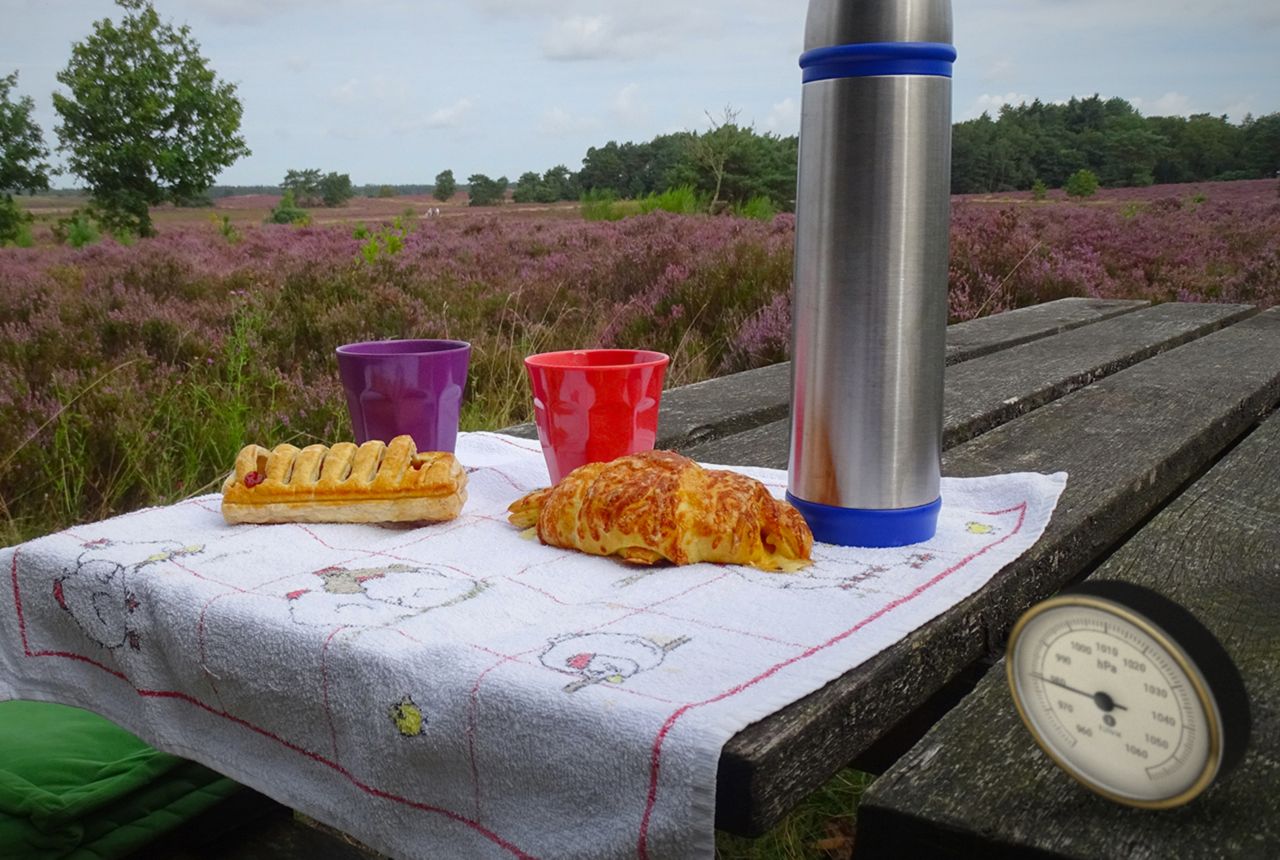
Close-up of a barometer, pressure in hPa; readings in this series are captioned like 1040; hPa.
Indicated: 980; hPa
